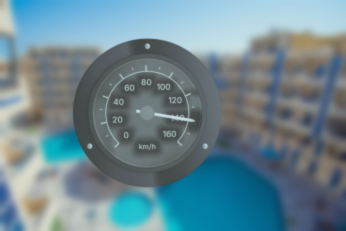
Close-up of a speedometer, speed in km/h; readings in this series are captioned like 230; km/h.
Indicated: 140; km/h
